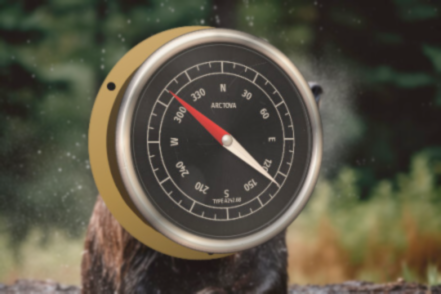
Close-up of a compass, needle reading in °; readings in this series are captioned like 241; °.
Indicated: 310; °
